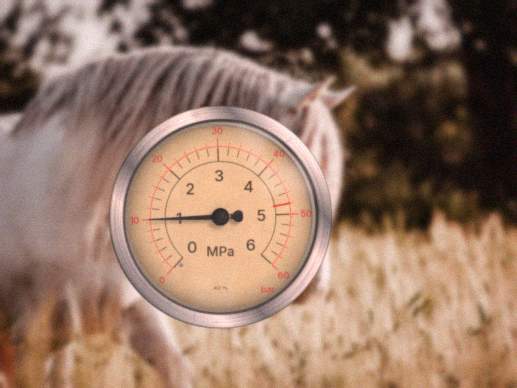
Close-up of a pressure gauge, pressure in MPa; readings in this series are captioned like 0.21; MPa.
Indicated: 1; MPa
